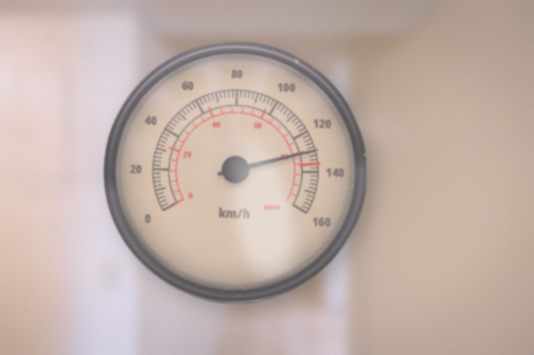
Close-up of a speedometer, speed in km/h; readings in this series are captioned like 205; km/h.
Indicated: 130; km/h
